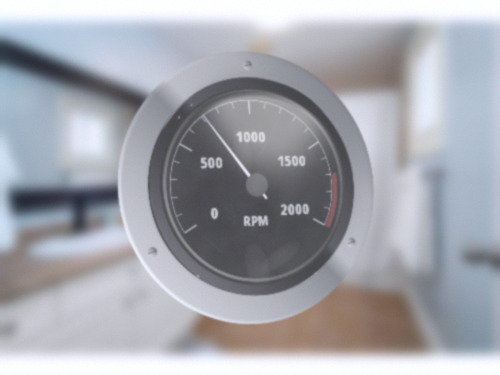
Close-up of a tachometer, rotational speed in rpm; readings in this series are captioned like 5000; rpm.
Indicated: 700; rpm
